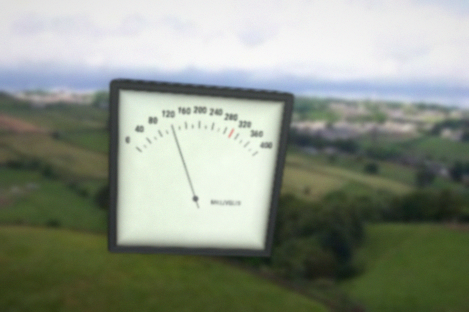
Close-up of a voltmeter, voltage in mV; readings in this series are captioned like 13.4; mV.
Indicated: 120; mV
